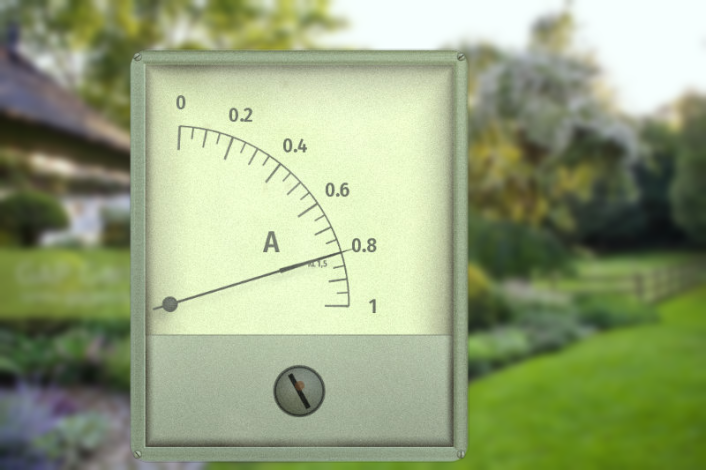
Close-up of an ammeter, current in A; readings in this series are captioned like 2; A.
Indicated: 0.8; A
